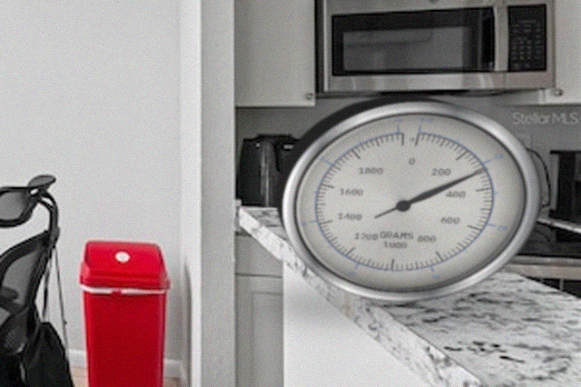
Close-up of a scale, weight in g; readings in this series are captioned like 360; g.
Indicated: 300; g
